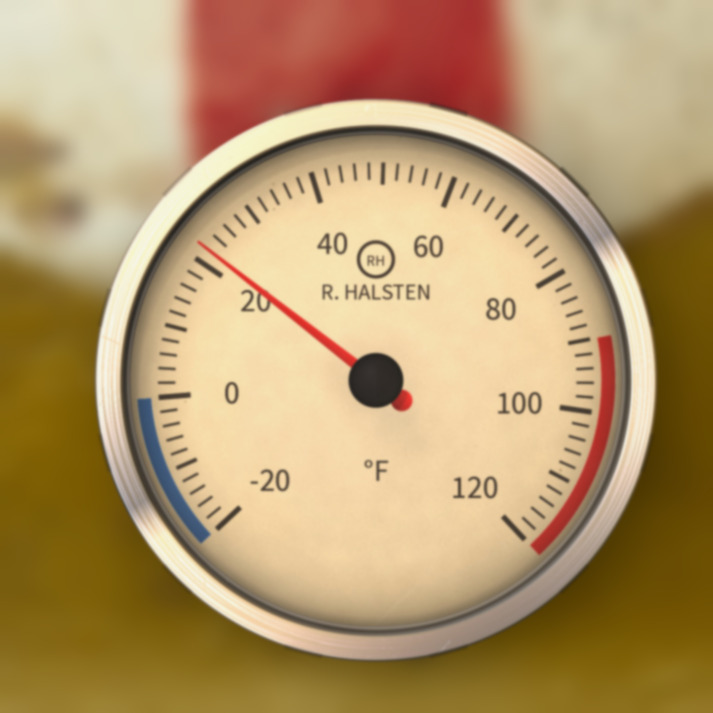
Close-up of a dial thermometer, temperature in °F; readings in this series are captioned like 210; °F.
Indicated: 22; °F
